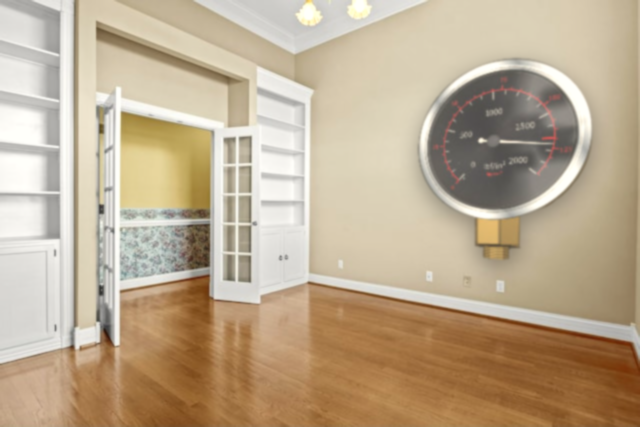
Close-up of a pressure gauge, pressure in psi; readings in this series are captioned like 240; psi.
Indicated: 1750; psi
